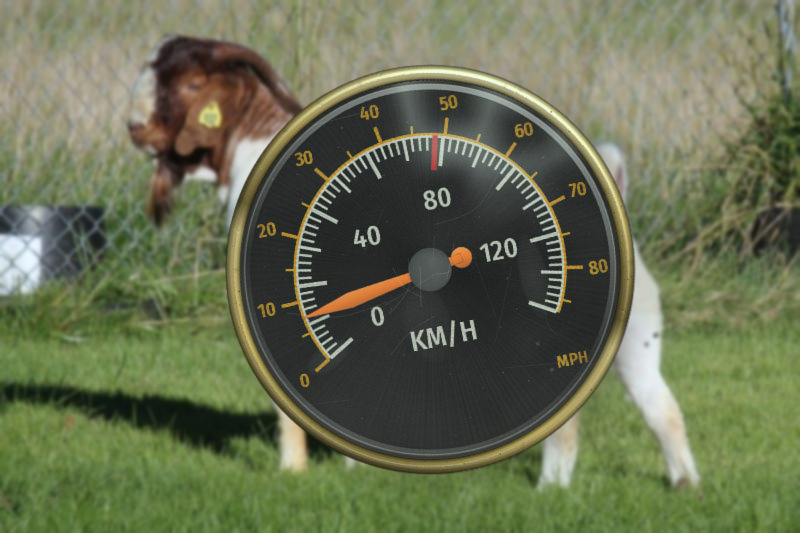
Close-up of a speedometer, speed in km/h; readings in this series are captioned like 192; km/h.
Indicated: 12; km/h
